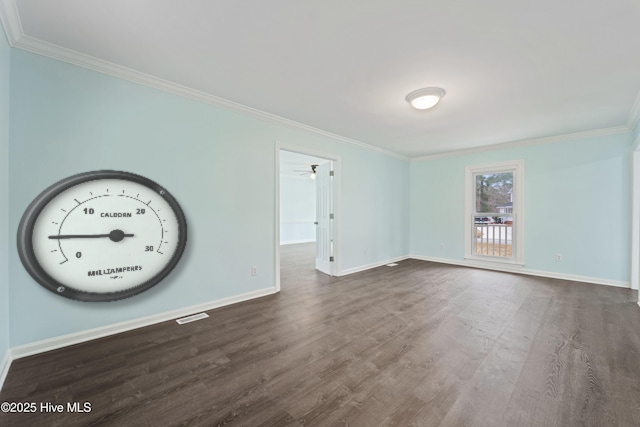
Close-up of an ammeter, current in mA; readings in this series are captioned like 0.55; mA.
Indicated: 4; mA
